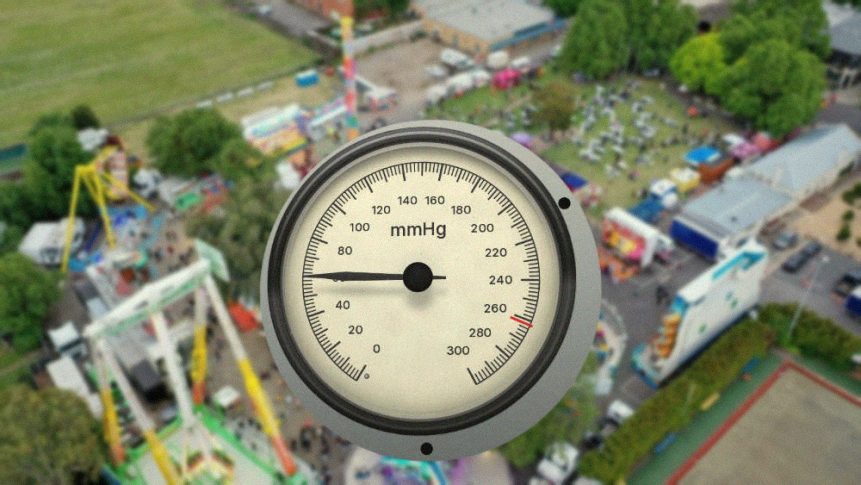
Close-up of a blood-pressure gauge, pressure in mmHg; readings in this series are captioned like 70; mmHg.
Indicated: 60; mmHg
